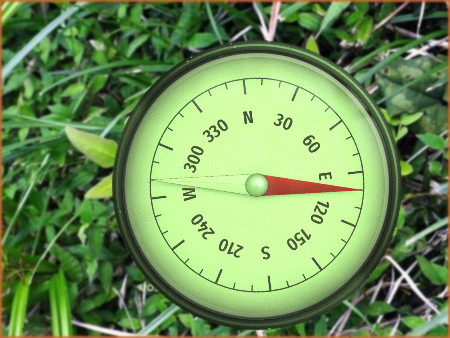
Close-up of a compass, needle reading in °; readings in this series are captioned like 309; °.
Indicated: 100; °
